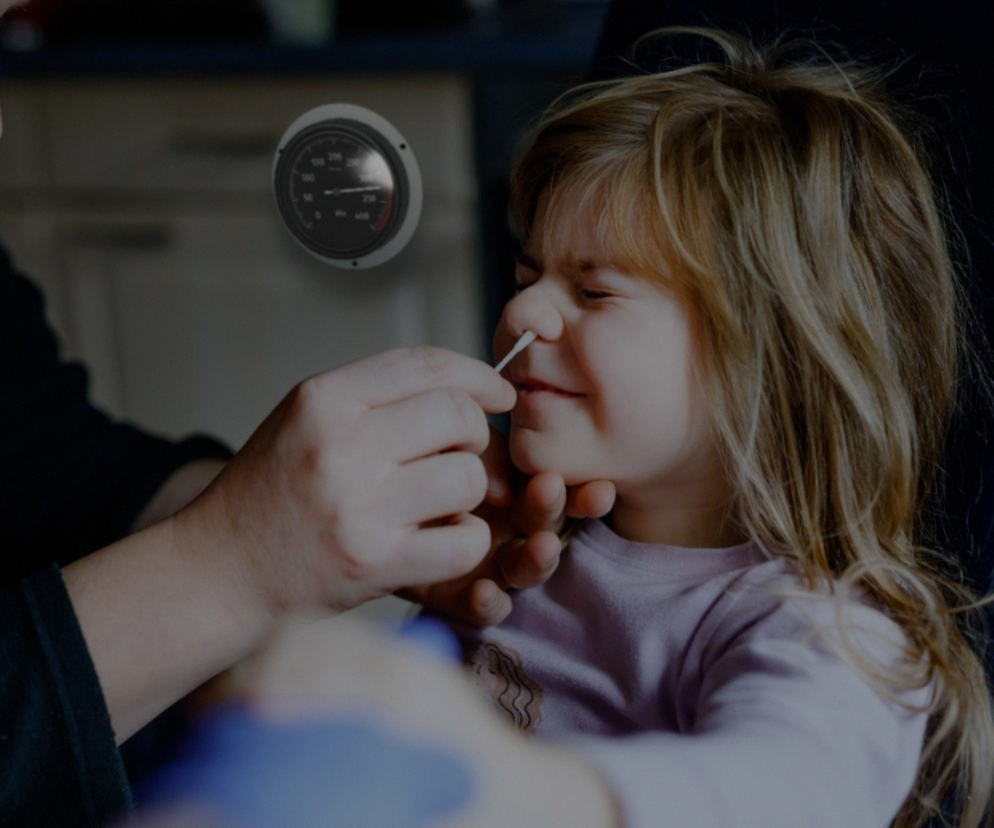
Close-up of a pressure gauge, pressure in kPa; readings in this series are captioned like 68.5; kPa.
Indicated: 325; kPa
